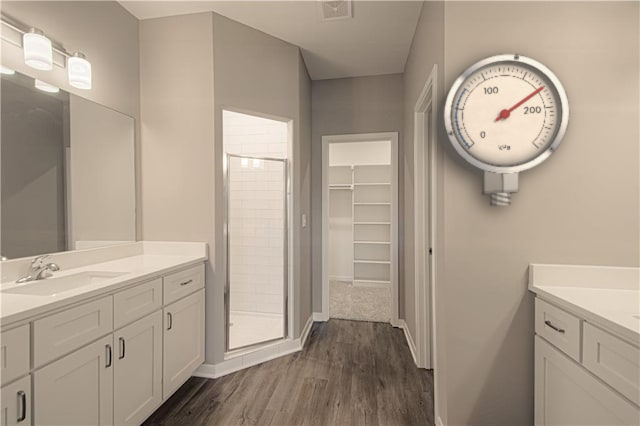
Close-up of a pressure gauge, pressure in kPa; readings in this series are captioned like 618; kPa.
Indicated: 175; kPa
